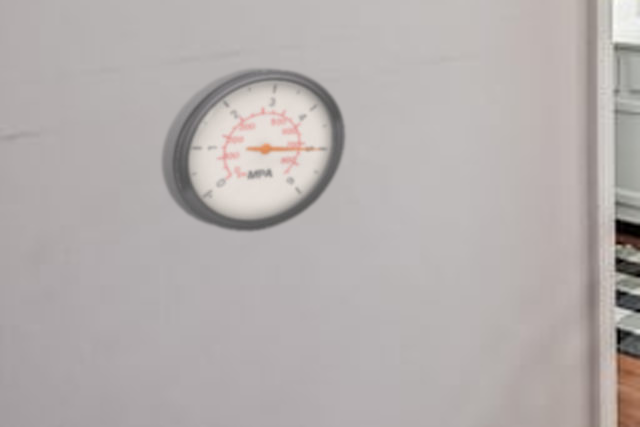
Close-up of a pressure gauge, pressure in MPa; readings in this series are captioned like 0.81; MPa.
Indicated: 5; MPa
